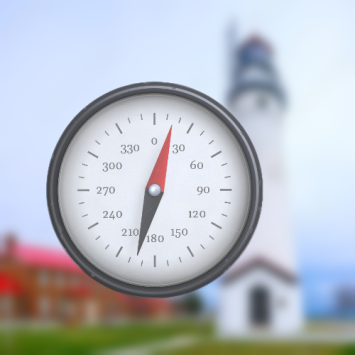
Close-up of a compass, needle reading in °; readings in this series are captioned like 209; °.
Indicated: 15; °
